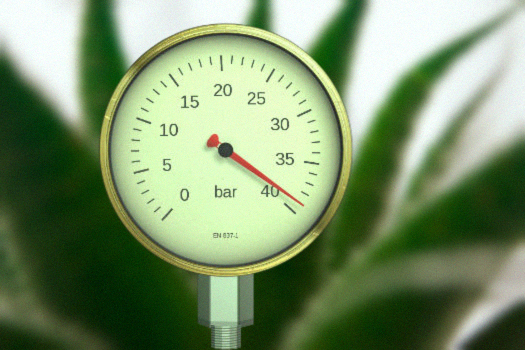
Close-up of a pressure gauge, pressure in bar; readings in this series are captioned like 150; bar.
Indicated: 39; bar
